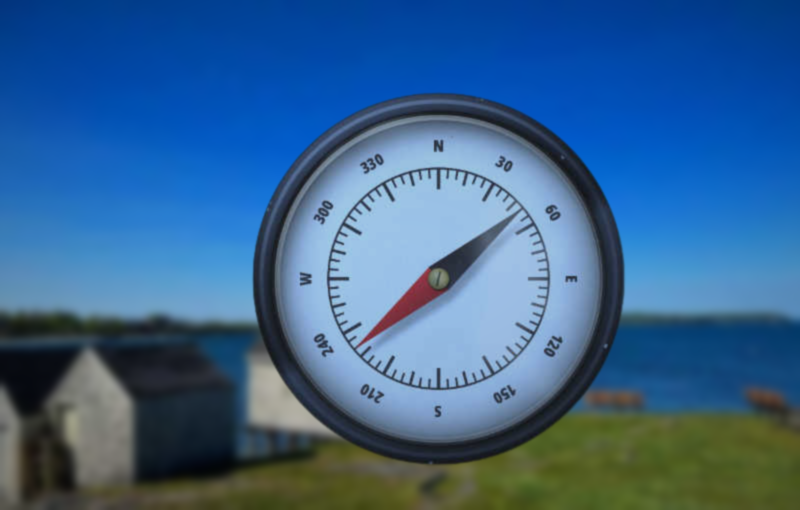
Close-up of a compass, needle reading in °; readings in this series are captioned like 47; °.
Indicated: 230; °
